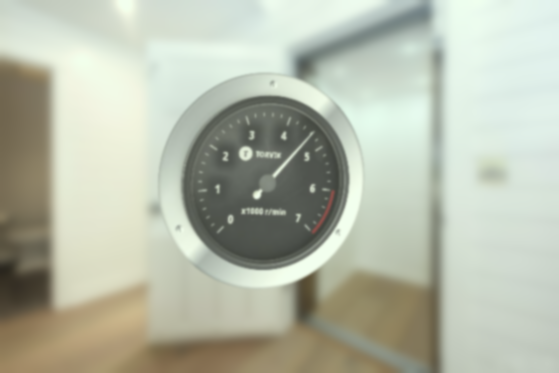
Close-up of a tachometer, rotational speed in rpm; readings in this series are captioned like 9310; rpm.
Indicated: 4600; rpm
